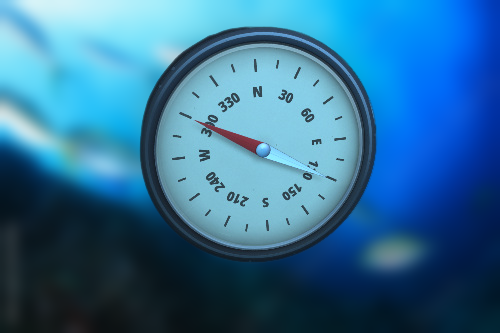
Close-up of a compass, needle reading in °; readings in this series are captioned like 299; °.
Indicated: 300; °
